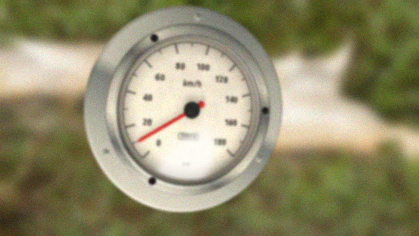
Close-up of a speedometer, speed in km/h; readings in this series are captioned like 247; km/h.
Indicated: 10; km/h
